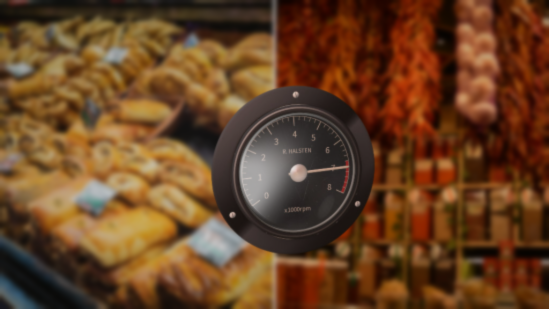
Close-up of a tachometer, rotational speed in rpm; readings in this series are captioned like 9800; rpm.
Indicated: 7000; rpm
